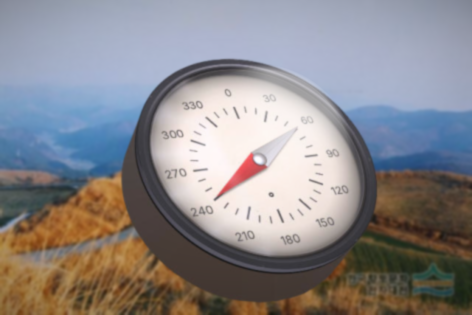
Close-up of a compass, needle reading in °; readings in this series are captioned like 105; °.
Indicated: 240; °
